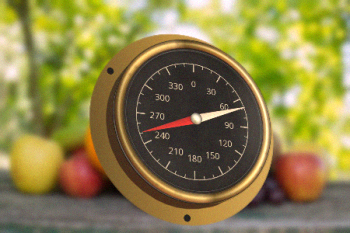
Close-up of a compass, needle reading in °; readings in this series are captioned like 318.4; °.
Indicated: 250; °
